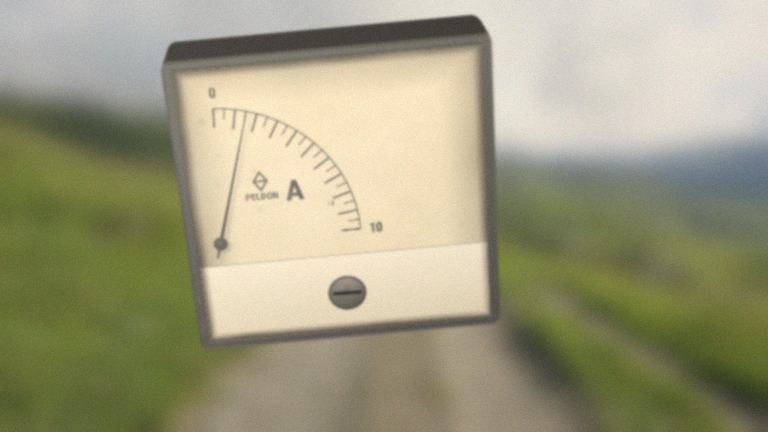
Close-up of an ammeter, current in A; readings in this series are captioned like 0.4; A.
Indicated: 1.5; A
